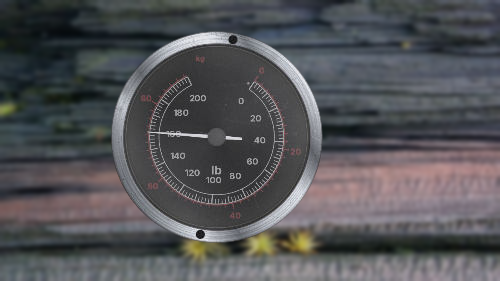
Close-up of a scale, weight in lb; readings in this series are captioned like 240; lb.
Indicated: 160; lb
